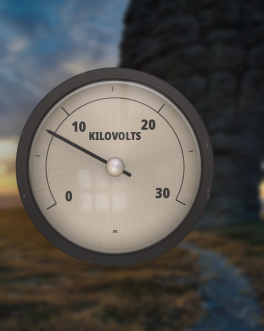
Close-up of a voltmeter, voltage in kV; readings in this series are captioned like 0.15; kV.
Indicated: 7.5; kV
